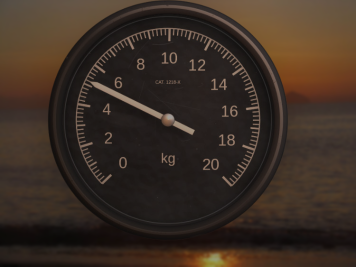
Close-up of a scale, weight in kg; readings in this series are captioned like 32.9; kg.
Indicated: 5.2; kg
